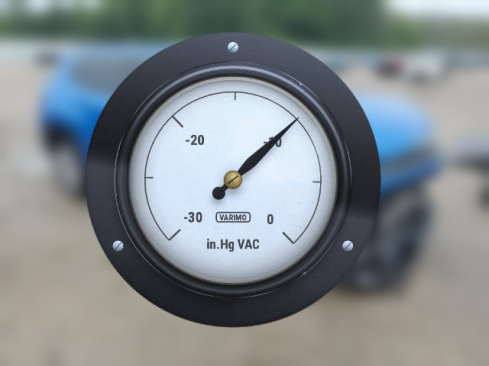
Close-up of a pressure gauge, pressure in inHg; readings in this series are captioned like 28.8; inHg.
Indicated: -10; inHg
